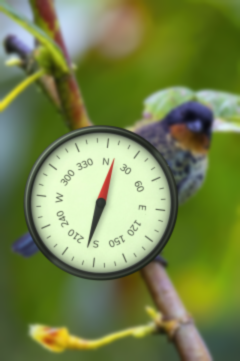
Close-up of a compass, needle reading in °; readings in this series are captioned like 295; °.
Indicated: 10; °
